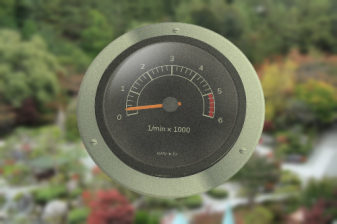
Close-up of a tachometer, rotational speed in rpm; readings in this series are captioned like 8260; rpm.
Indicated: 200; rpm
